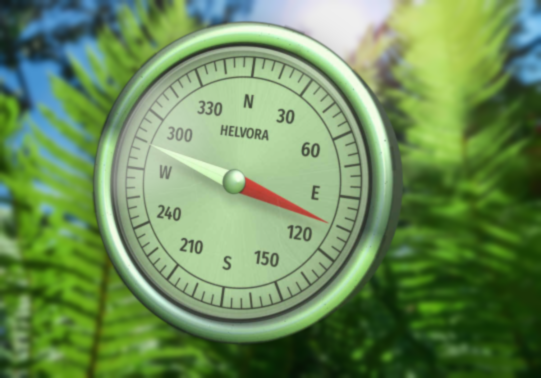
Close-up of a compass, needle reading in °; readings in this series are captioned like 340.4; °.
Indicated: 105; °
